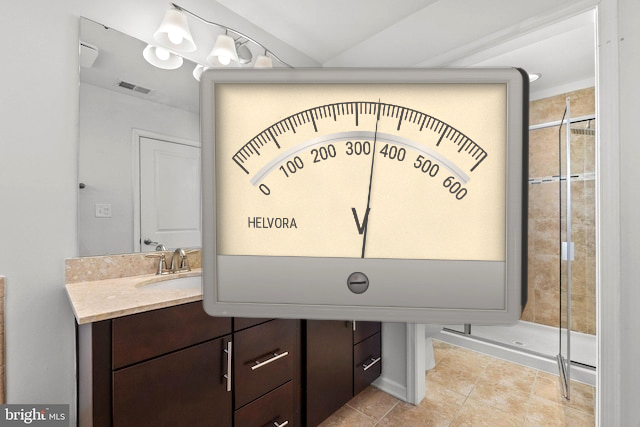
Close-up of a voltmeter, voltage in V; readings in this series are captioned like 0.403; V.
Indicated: 350; V
